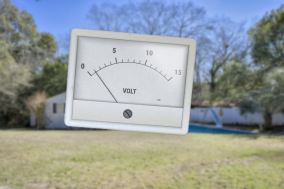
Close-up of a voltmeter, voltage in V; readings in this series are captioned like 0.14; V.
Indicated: 1; V
